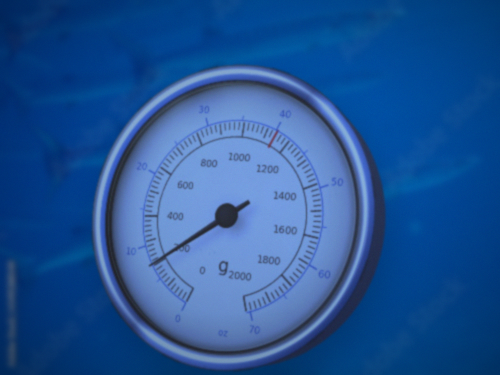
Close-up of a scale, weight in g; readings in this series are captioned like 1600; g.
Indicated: 200; g
